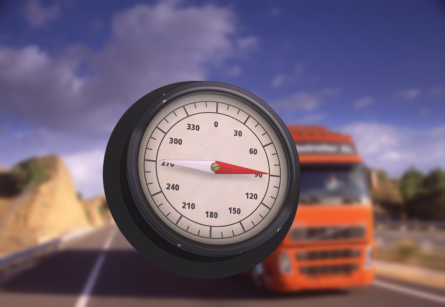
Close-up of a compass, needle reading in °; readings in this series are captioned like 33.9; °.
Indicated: 90; °
